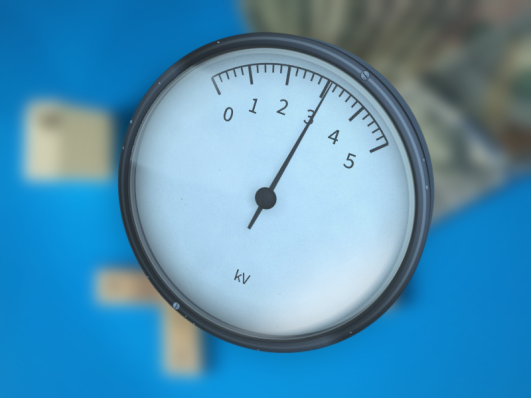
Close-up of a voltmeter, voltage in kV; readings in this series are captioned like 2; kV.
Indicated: 3.1; kV
